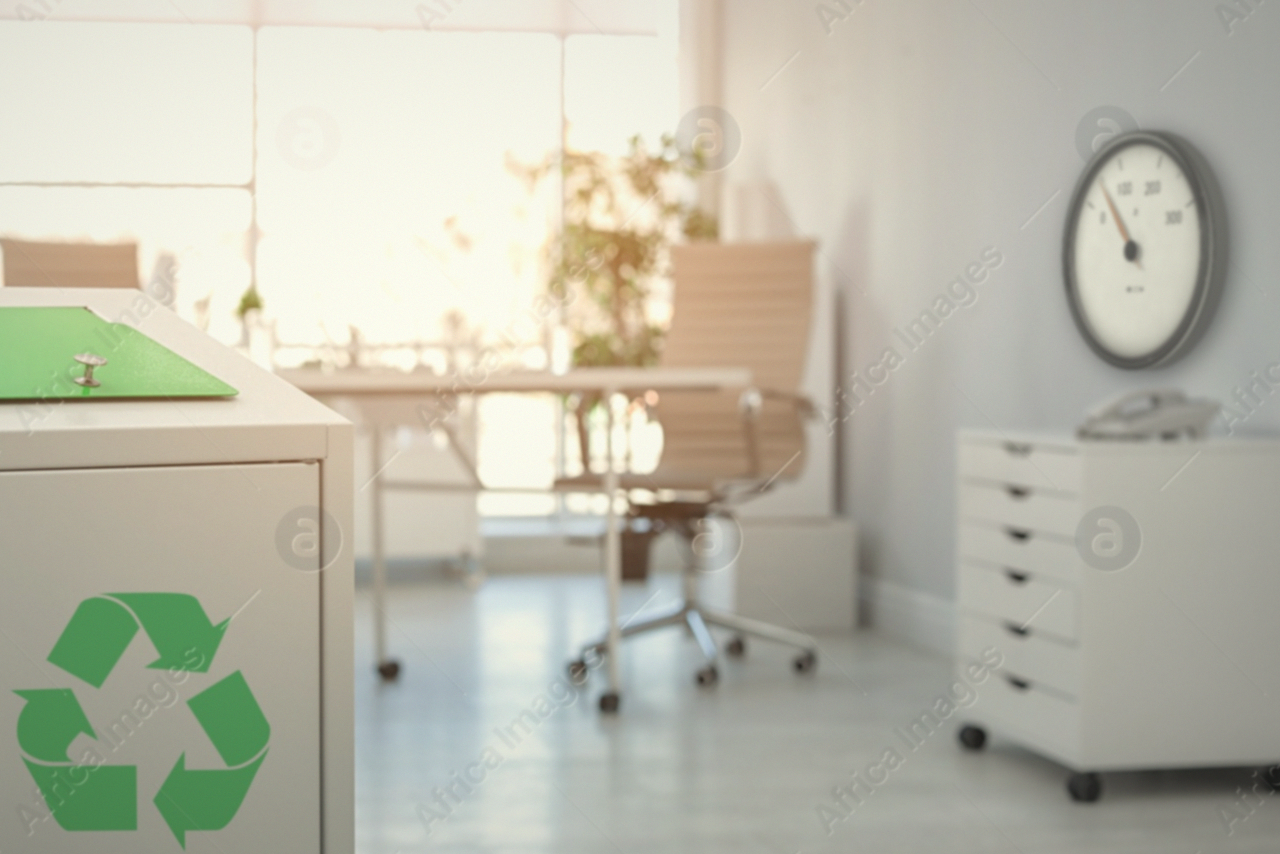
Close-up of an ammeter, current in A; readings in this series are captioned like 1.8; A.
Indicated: 50; A
